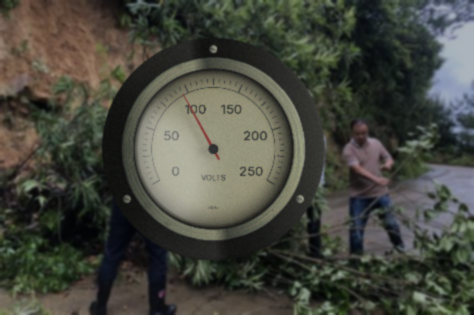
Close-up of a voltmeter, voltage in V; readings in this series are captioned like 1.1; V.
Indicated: 95; V
